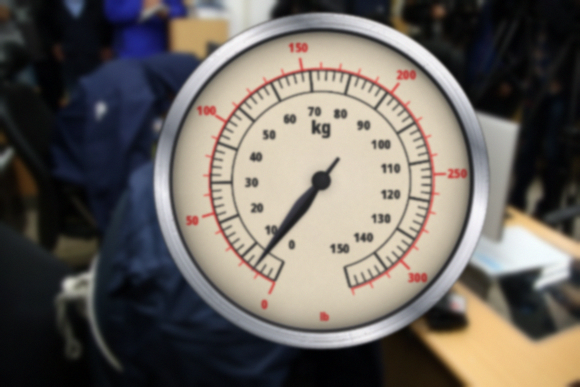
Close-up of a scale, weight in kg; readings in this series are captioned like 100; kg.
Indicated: 6; kg
